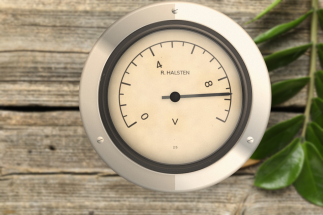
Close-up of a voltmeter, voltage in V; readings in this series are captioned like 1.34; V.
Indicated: 8.75; V
